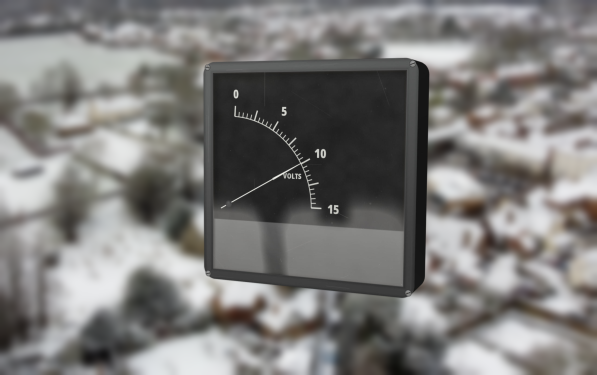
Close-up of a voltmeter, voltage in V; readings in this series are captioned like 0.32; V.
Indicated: 10; V
